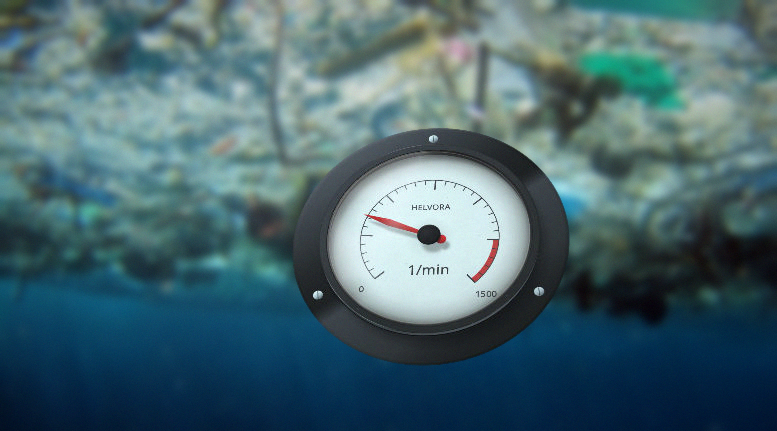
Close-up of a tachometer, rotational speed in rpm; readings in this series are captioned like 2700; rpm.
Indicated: 350; rpm
